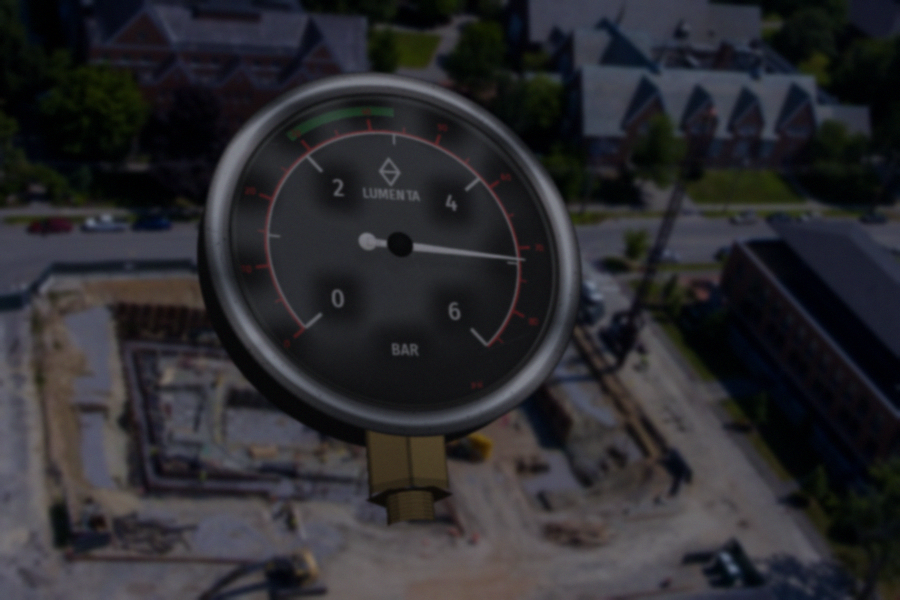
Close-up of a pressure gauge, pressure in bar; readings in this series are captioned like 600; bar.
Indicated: 5; bar
